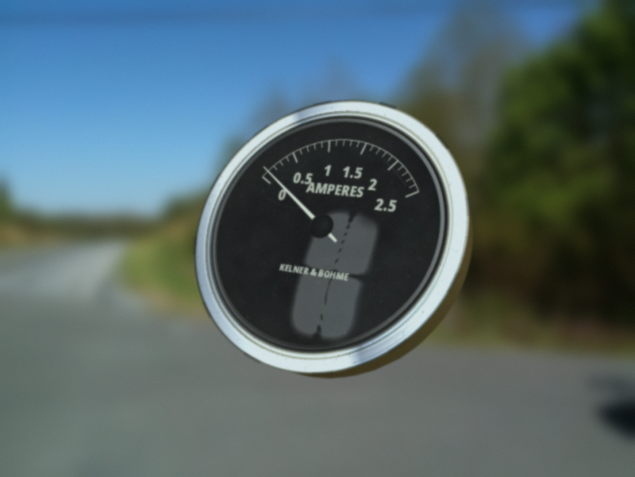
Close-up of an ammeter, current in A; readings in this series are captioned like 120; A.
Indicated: 0.1; A
